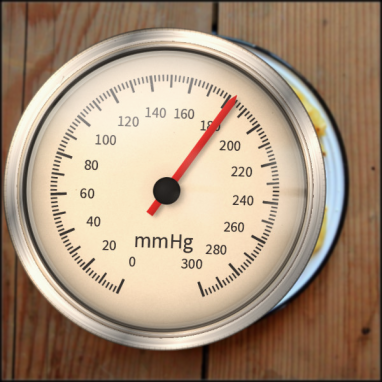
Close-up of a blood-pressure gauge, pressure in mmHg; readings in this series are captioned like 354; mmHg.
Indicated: 182; mmHg
